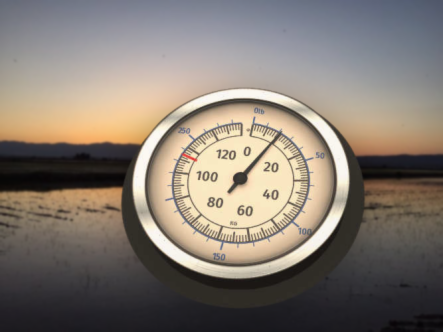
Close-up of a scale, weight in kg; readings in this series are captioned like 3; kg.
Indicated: 10; kg
